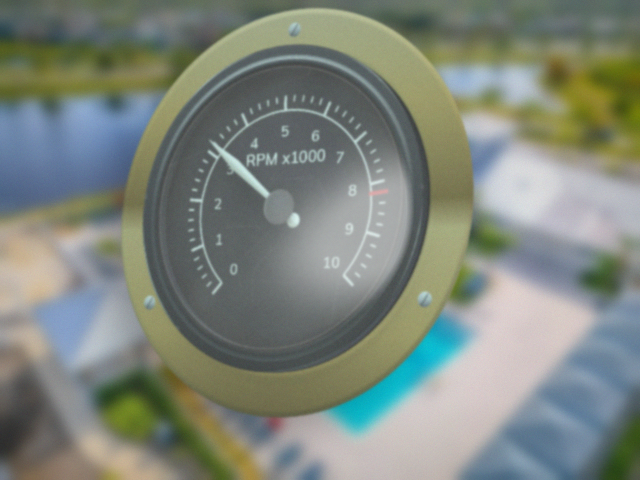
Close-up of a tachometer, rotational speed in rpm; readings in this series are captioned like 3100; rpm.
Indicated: 3200; rpm
